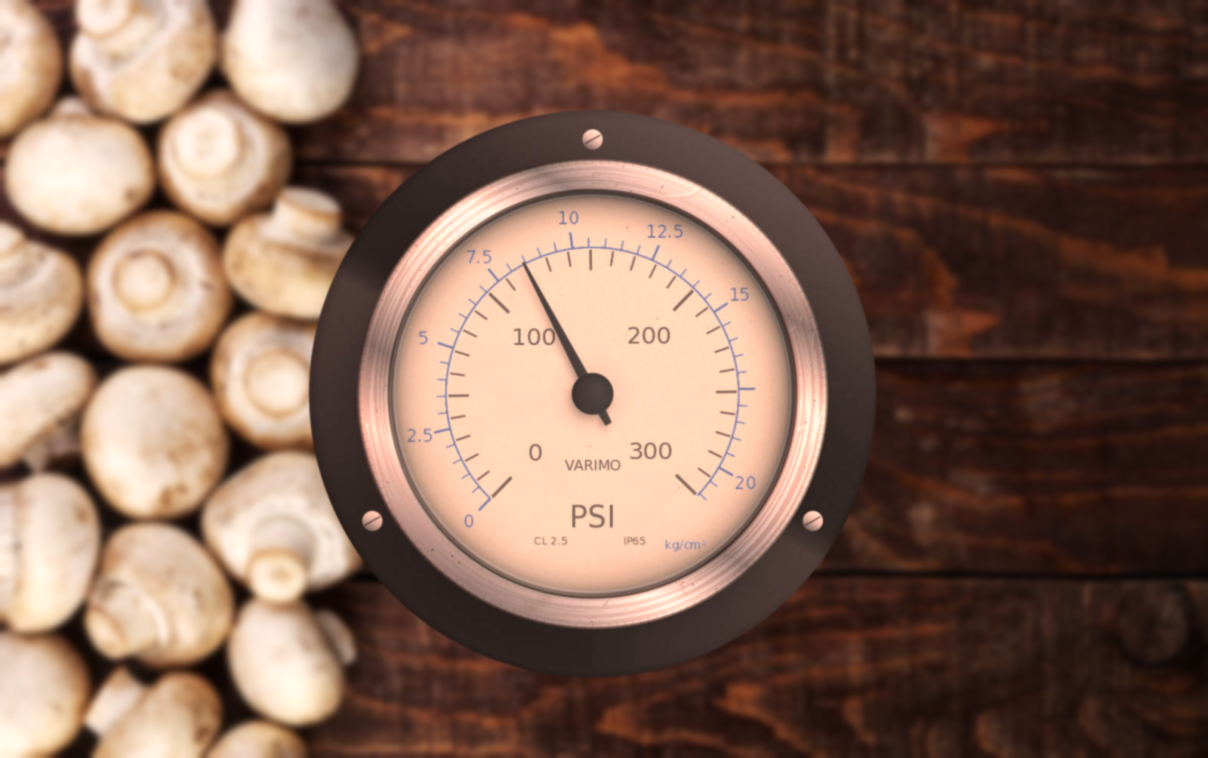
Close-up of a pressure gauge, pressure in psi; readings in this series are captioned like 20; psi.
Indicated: 120; psi
